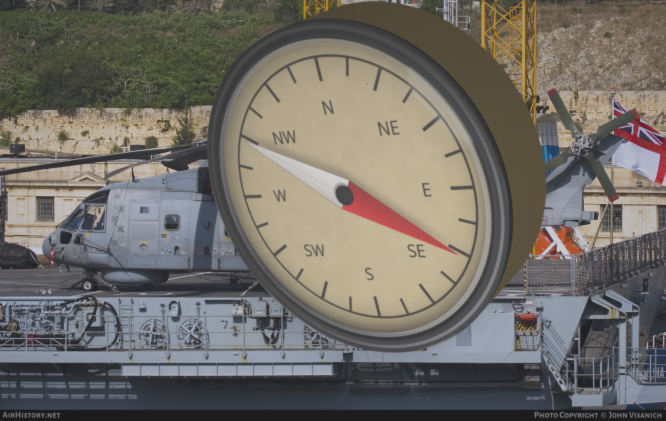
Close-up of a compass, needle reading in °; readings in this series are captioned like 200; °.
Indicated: 120; °
